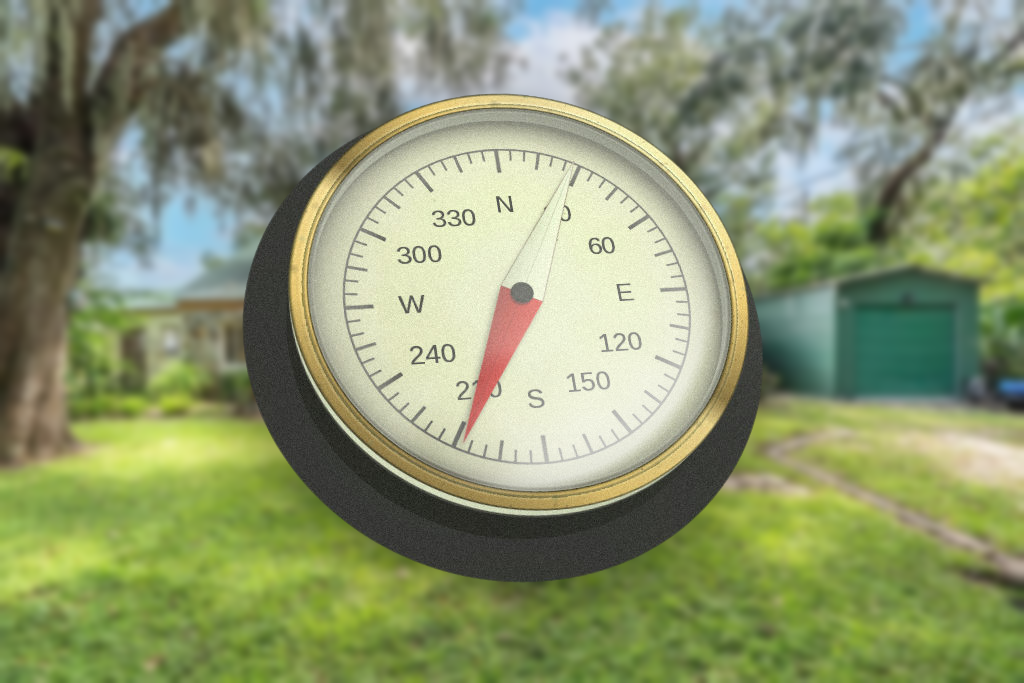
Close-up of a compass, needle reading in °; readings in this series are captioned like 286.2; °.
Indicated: 207.5; °
